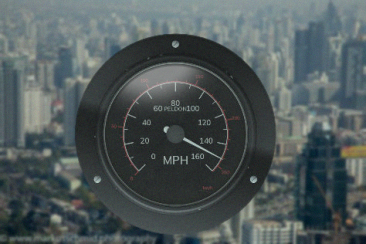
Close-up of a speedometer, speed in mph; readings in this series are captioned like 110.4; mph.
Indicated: 150; mph
